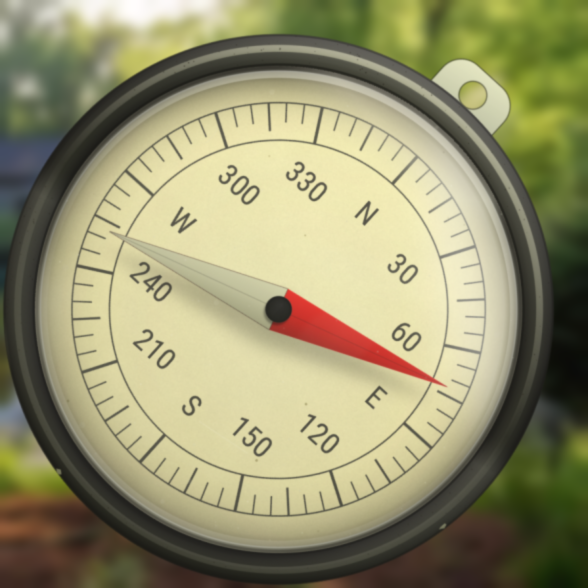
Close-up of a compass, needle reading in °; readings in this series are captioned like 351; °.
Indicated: 72.5; °
